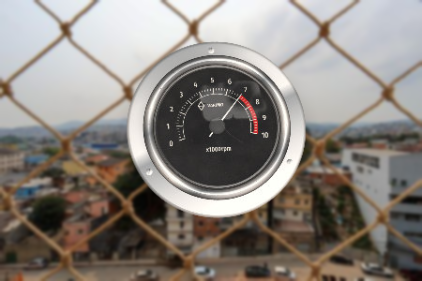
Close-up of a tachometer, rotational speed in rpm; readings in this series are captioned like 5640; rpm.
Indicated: 7000; rpm
